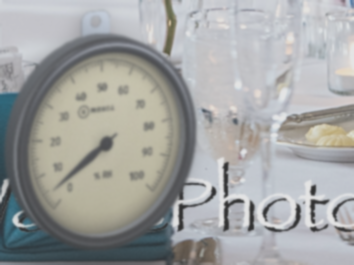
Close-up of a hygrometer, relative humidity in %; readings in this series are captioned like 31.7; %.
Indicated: 5; %
